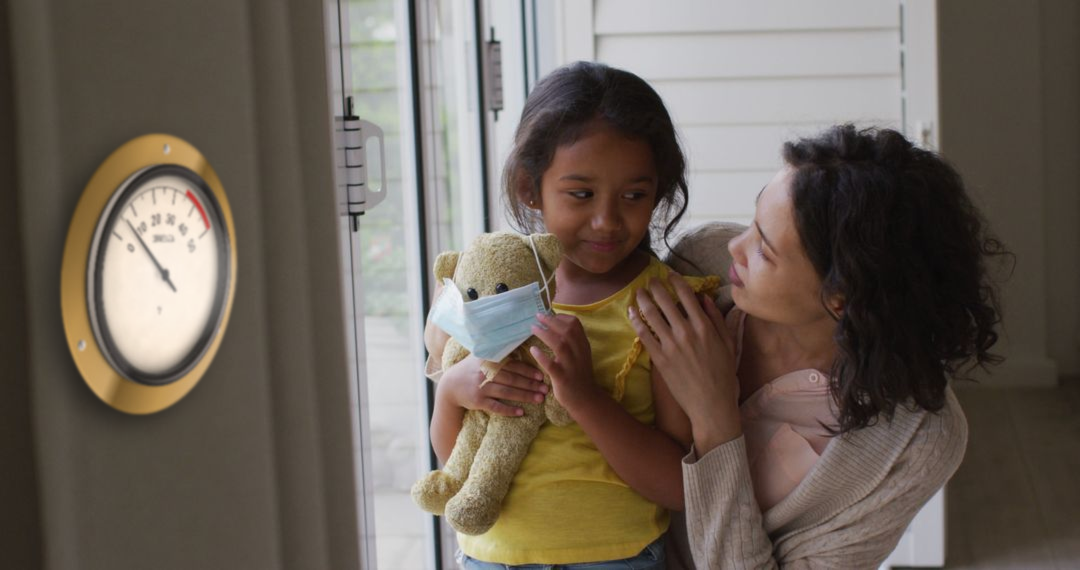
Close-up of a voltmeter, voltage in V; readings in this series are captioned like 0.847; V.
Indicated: 5; V
